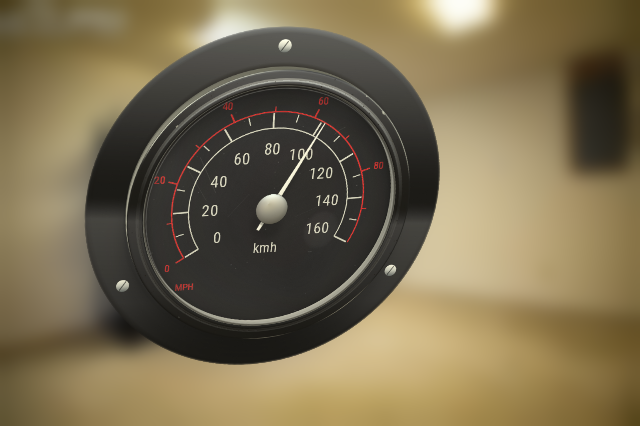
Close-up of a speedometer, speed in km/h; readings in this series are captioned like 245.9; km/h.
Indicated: 100; km/h
